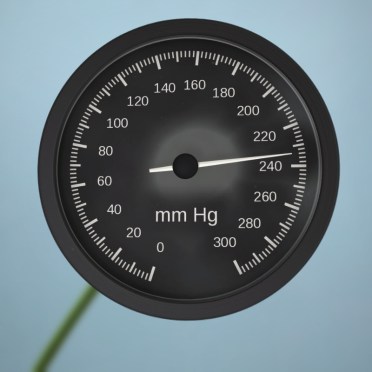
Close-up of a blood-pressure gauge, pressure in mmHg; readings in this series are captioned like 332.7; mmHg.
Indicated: 234; mmHg
